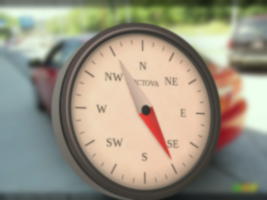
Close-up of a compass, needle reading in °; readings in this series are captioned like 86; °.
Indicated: 150; °
